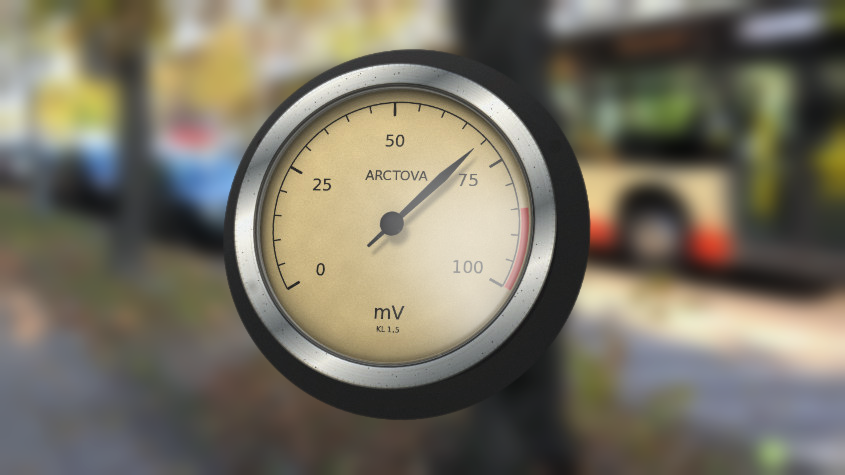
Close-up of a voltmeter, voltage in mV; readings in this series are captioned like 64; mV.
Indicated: 70; mV
